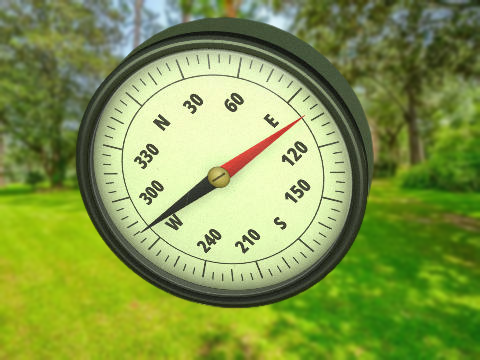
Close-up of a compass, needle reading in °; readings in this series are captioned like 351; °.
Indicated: 100; °
